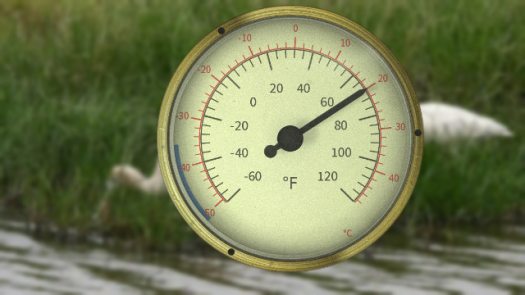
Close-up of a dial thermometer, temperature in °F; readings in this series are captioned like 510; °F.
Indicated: 68; °F
